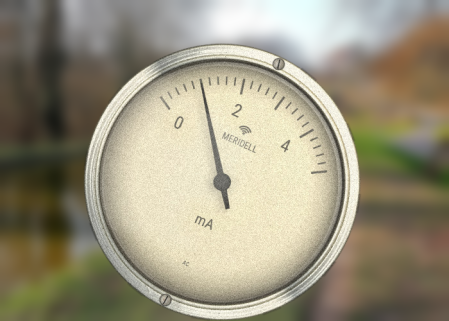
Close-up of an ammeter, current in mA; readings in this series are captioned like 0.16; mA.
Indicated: 1; mA
